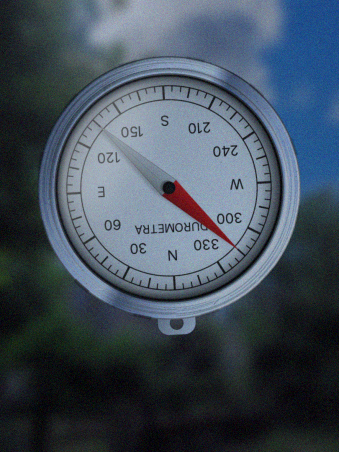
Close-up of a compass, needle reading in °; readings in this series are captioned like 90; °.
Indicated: 315; °
